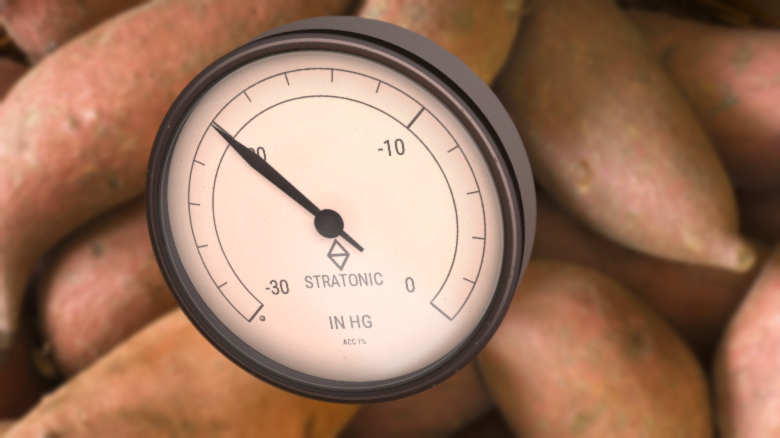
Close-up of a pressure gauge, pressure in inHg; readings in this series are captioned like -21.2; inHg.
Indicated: -20; inHg
